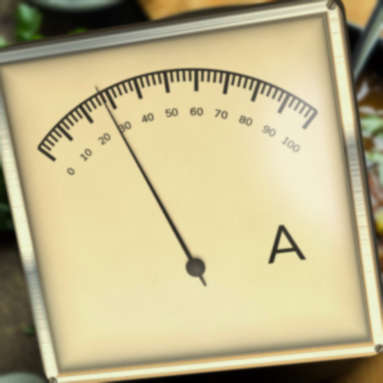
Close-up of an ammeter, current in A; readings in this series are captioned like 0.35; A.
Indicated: 28; A
